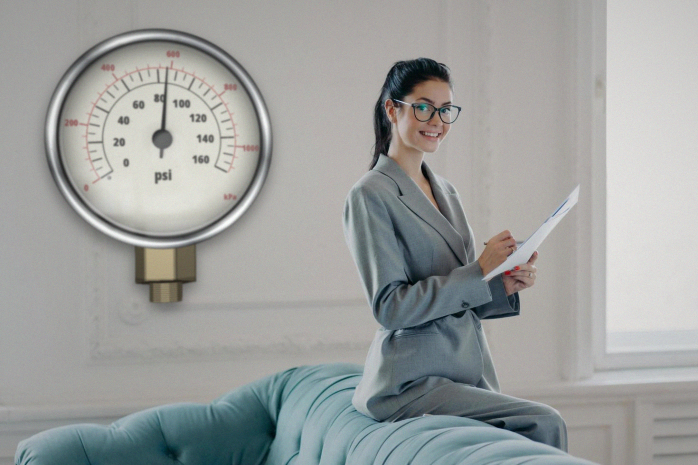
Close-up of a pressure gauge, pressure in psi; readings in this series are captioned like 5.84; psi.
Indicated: 85; psi
